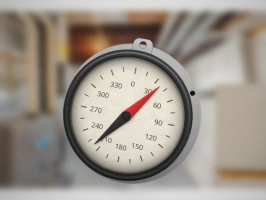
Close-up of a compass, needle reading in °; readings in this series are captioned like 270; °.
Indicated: 37.5; °
